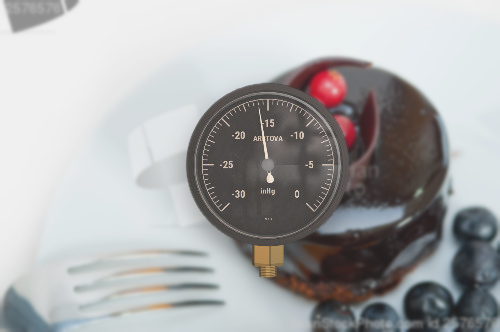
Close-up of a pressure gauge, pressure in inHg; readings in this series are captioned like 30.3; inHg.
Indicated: -16; inHg
